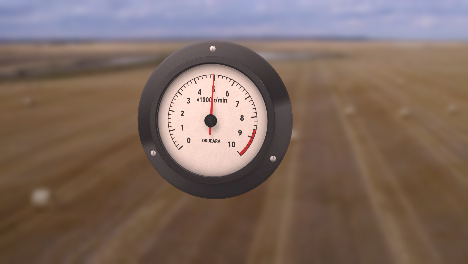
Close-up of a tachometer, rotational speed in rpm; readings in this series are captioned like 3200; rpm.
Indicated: 5000; rpm
